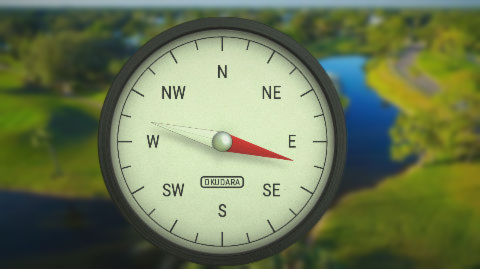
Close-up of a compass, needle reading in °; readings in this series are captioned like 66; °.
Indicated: 105; °
